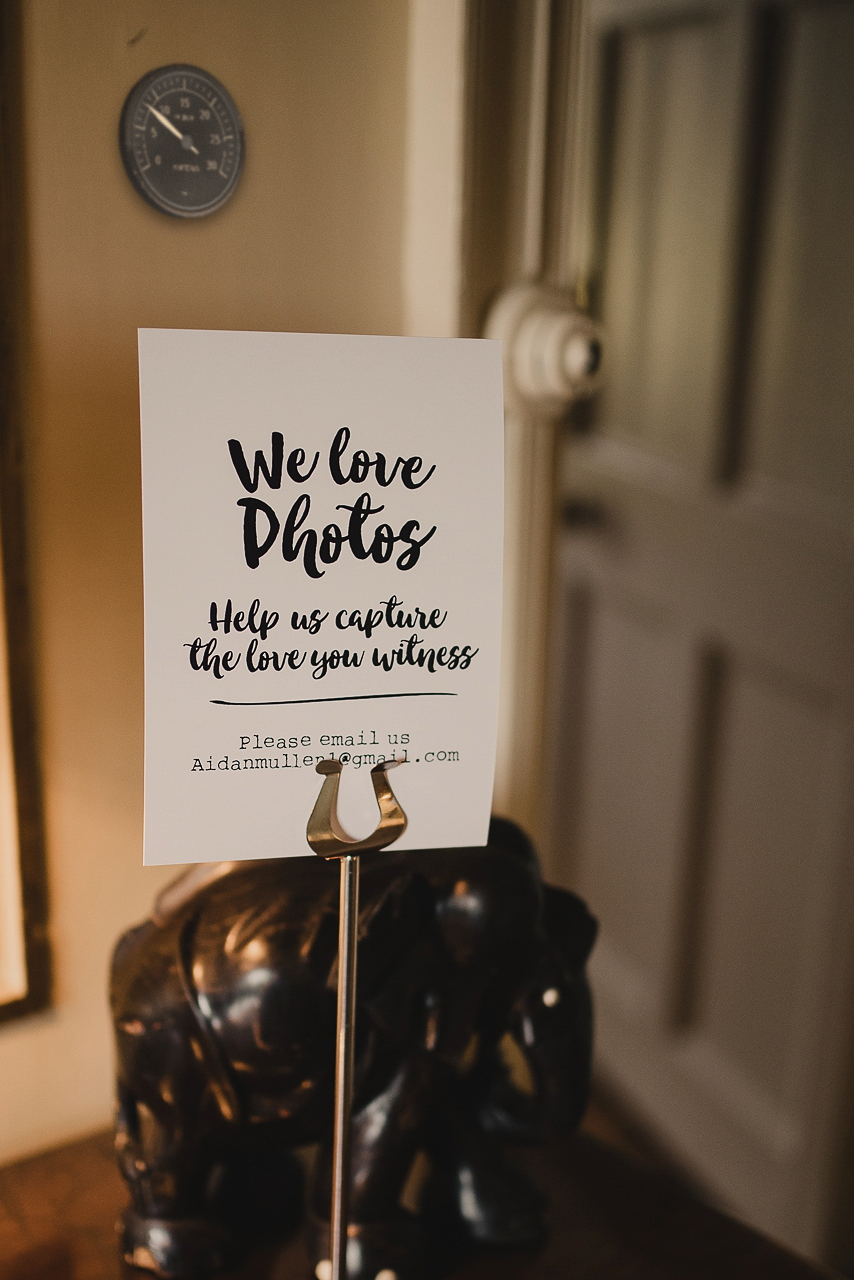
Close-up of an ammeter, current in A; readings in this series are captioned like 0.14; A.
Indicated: 8; A
